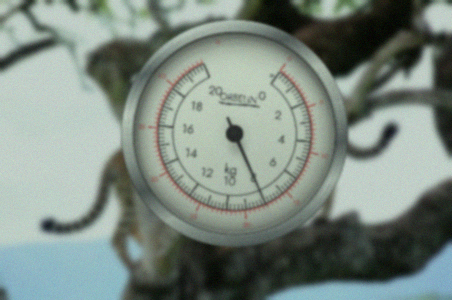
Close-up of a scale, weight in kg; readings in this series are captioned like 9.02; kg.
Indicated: 8; kg
